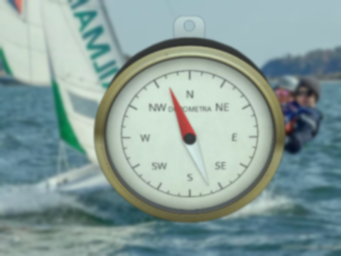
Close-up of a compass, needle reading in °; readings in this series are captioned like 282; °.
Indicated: 340; °
